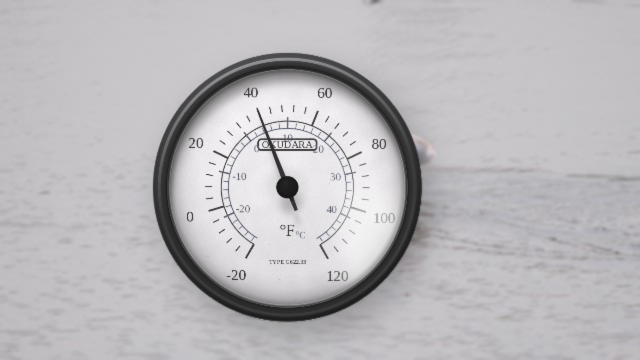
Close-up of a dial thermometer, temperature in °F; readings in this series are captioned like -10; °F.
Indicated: 40; °F
